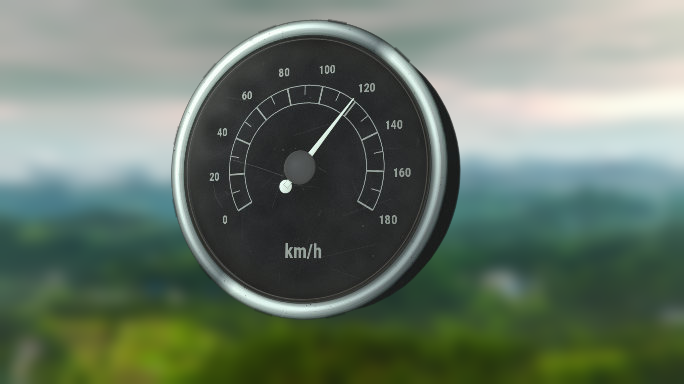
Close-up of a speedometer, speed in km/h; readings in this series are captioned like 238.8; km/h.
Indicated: 120; km/h
